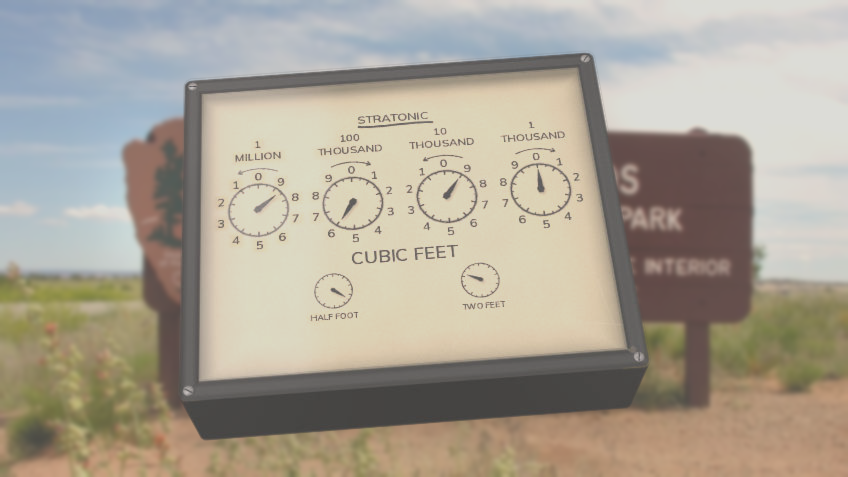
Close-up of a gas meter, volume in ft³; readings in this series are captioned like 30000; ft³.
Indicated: 859000; ft³
